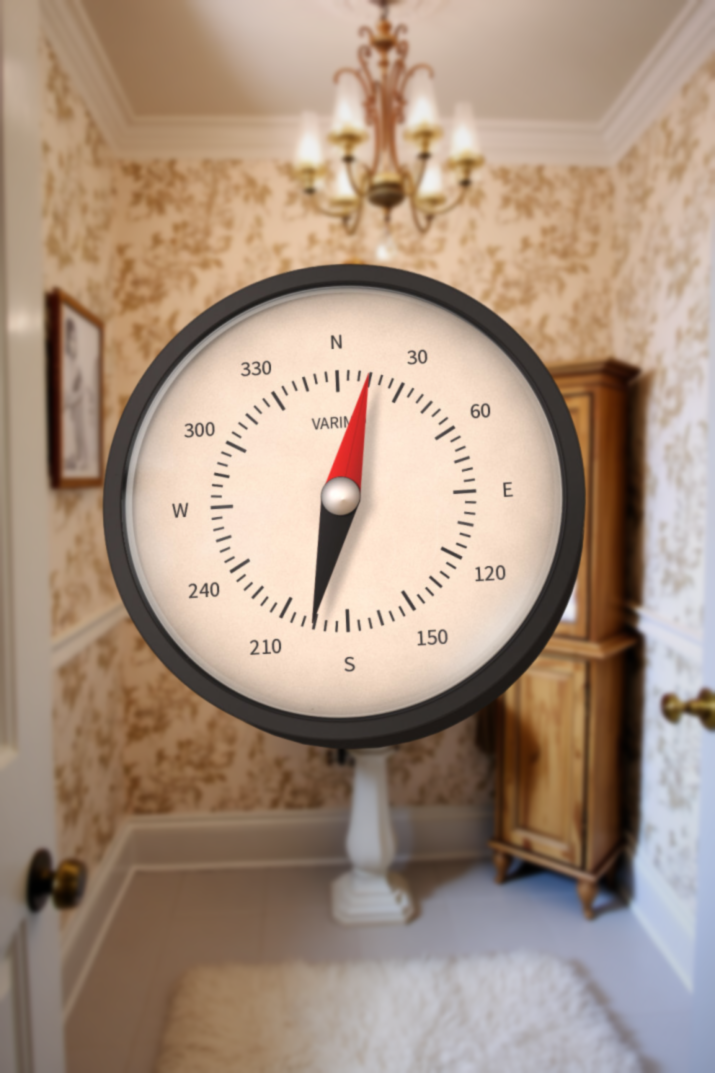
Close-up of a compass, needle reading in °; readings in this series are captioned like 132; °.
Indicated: 15; °
